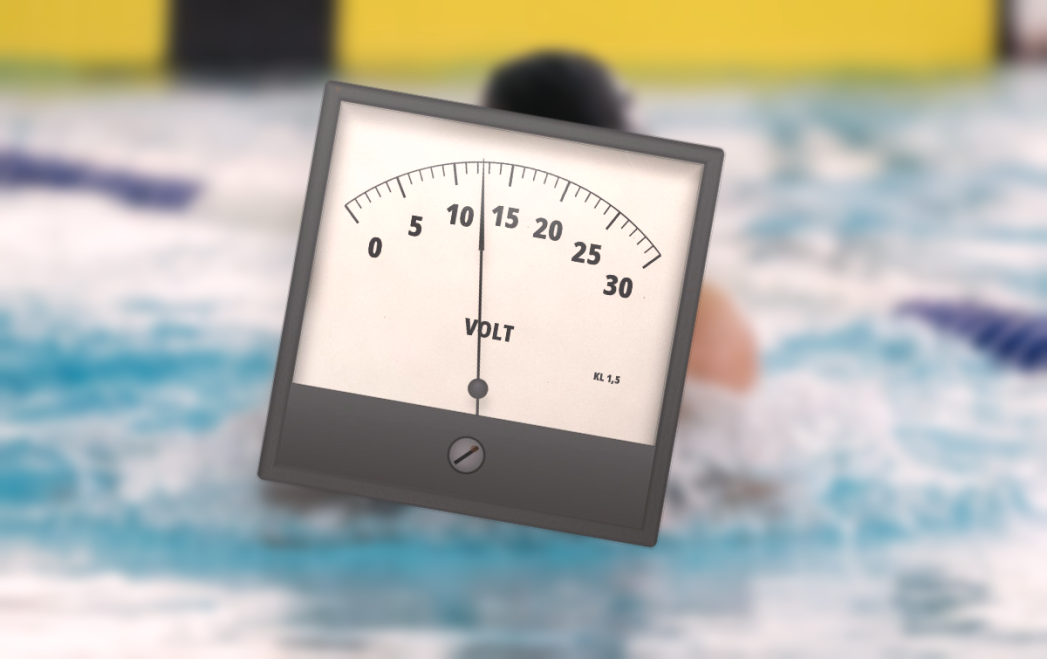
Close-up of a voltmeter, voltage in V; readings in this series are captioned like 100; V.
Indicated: 12.5; V
